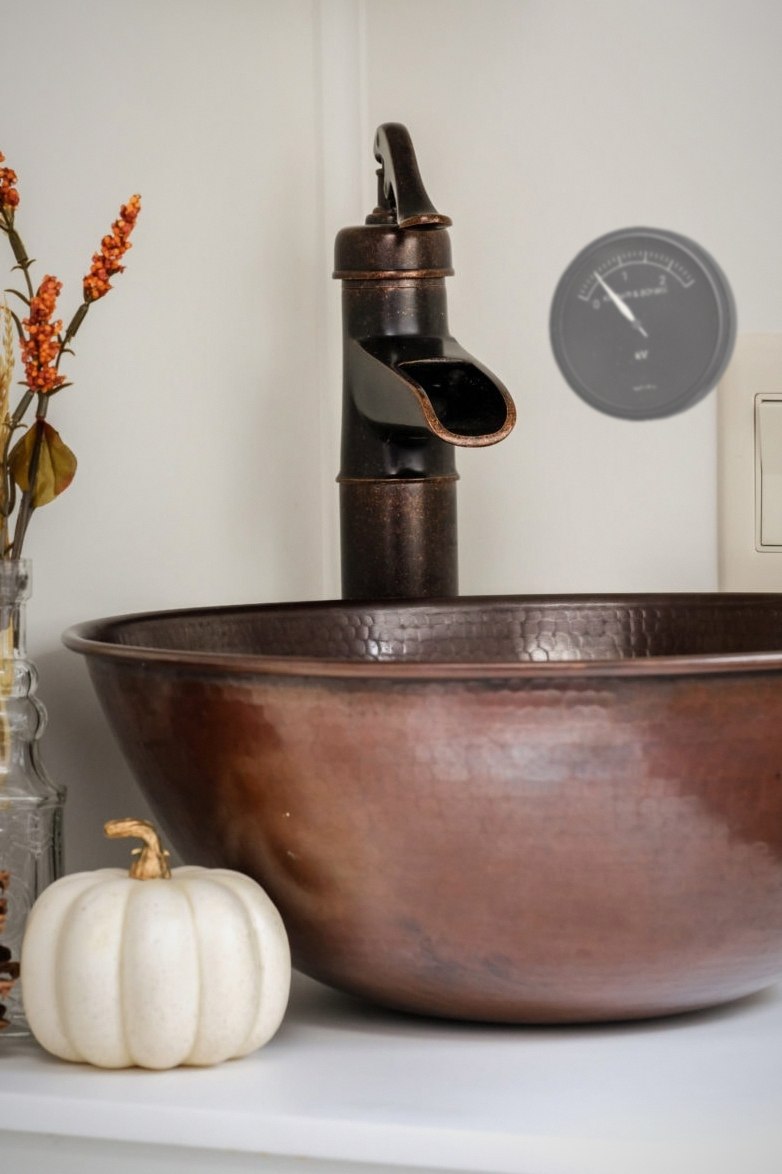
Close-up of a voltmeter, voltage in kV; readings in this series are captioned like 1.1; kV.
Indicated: 0.5; kV
